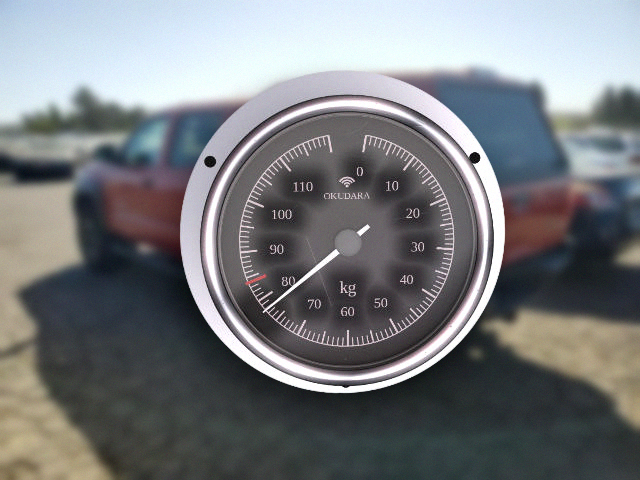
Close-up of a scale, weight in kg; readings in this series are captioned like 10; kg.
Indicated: 78; kg
